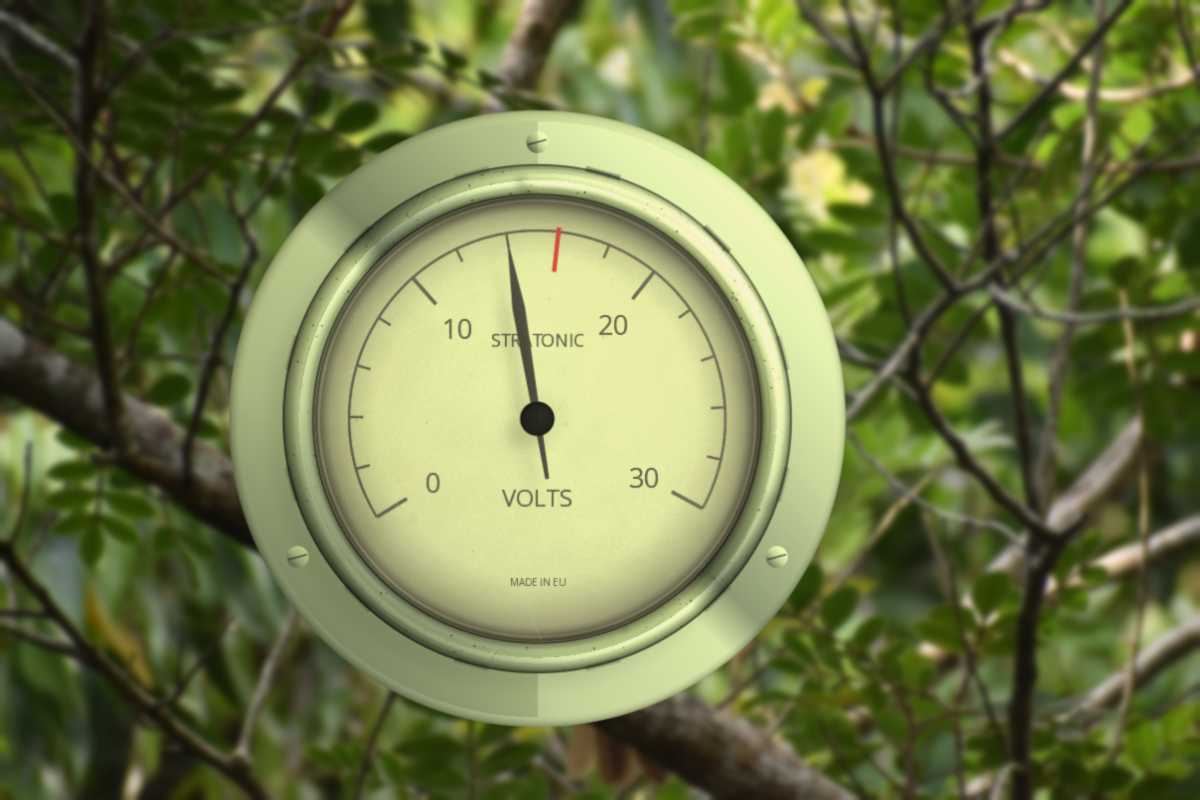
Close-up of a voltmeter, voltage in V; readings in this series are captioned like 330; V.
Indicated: 14; V
